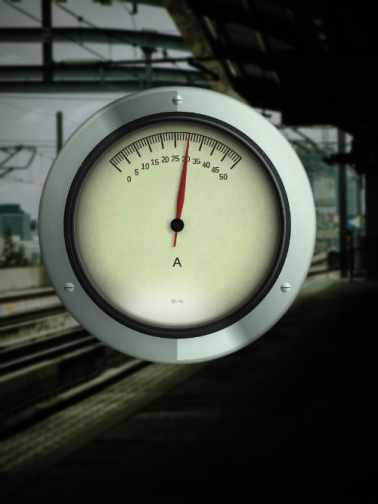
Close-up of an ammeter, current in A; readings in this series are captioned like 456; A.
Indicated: 30; A
